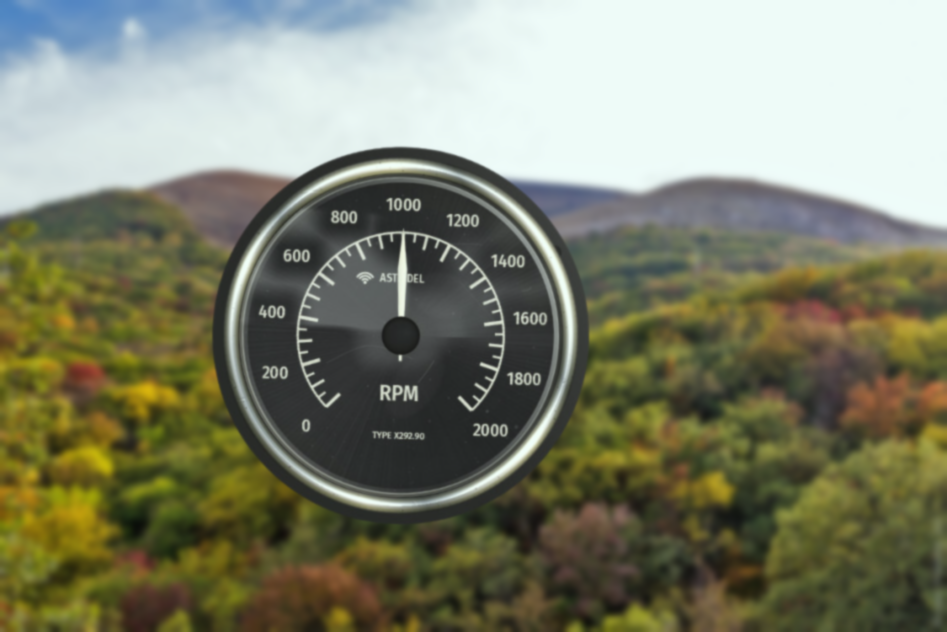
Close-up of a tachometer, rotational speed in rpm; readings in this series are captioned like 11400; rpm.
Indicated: 1000; rpm
